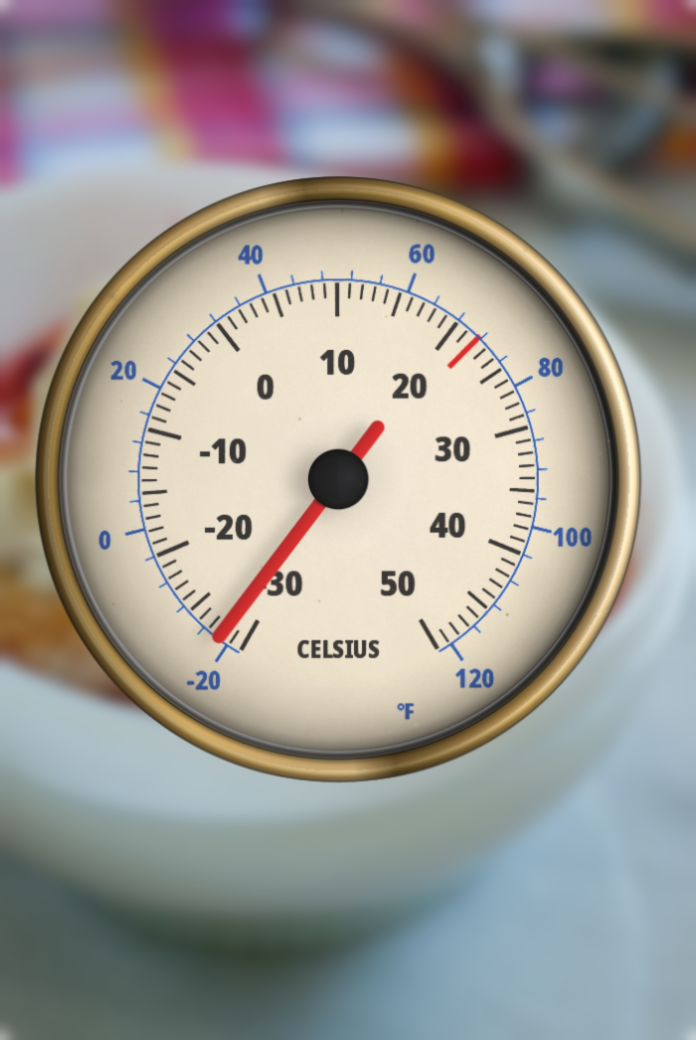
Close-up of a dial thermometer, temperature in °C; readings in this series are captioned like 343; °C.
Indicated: -28; °C
